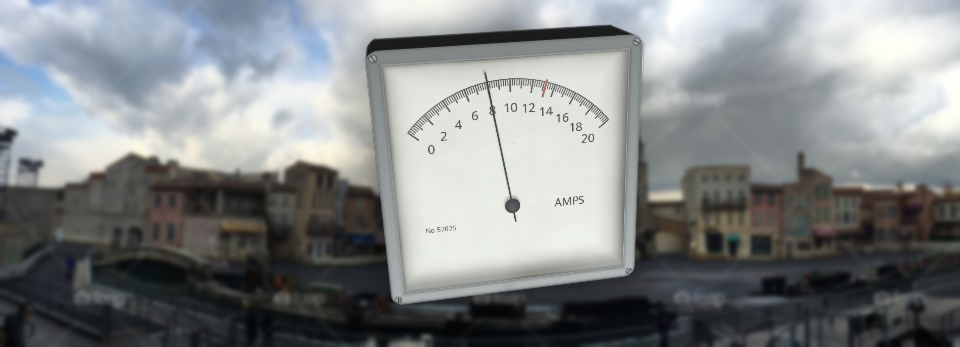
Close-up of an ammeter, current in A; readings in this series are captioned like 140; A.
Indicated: 8; A
